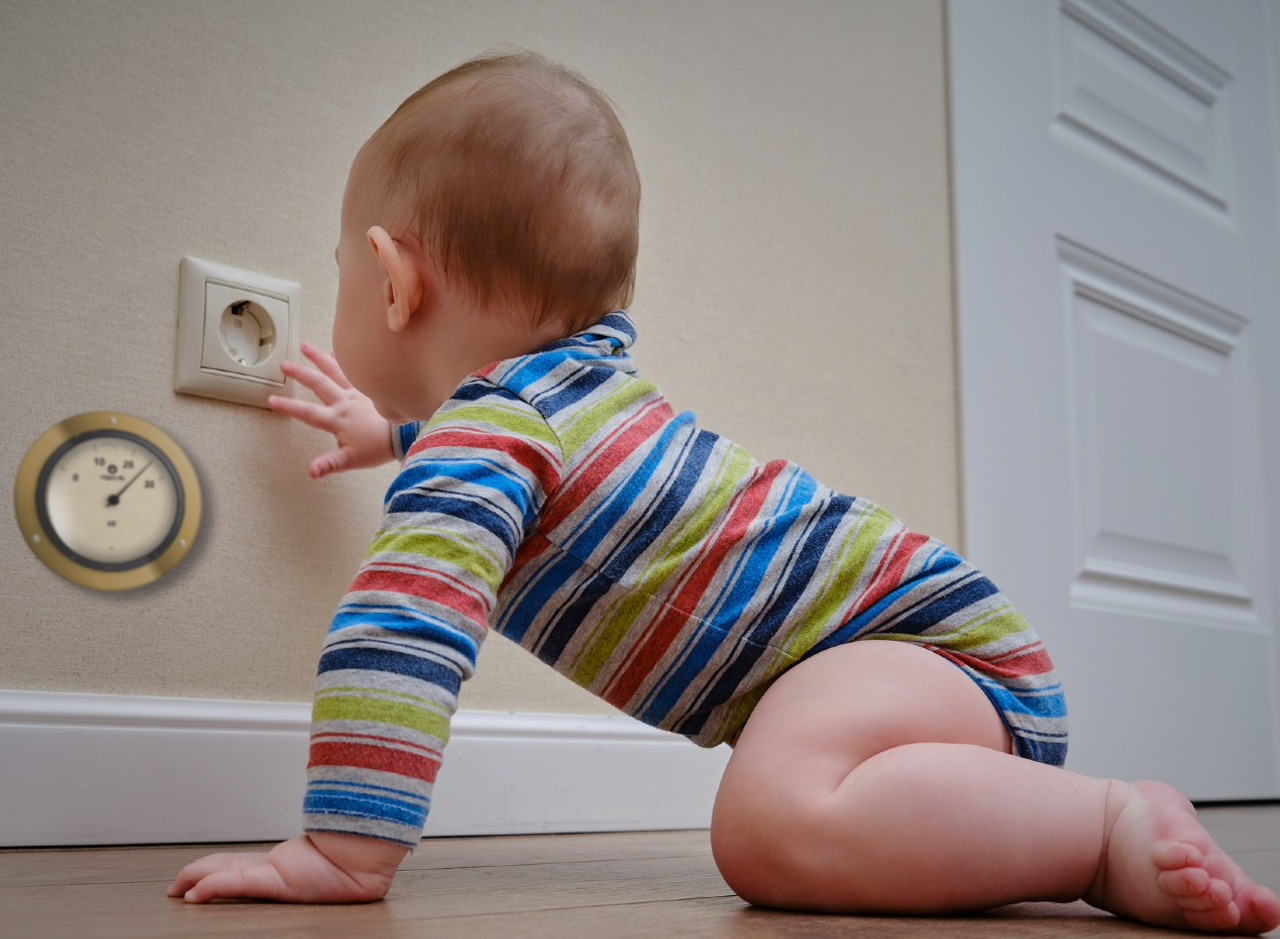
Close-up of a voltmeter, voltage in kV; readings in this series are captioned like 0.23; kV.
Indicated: 25; kV
